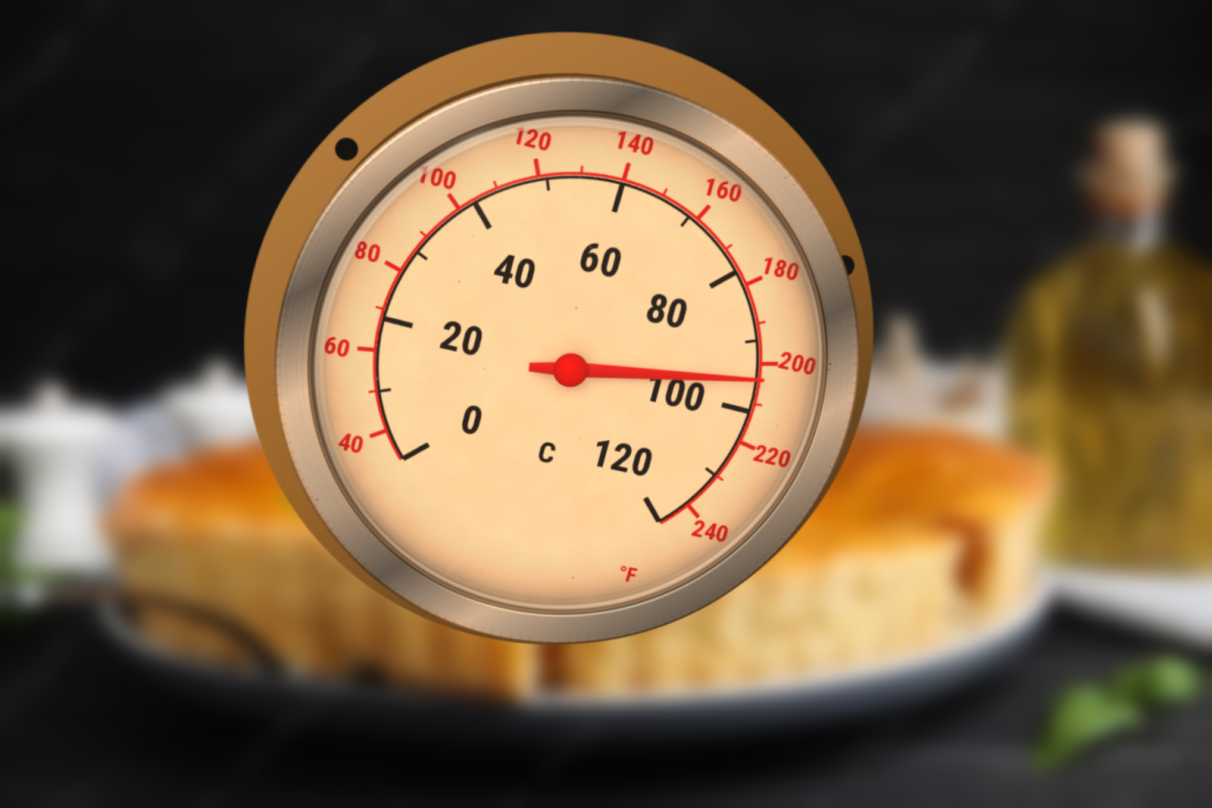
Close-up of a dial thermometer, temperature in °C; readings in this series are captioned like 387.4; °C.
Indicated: 95; °C
